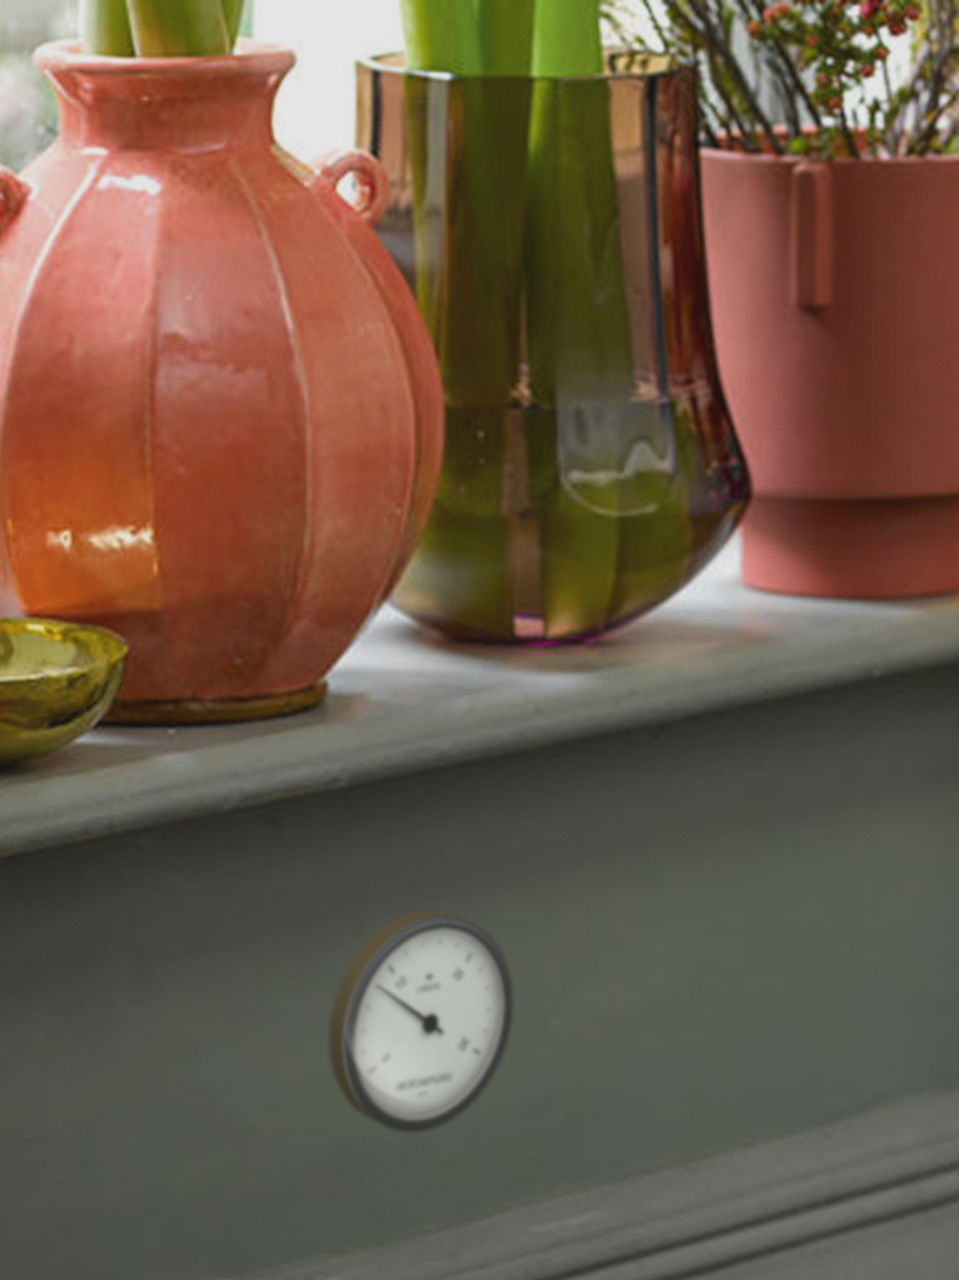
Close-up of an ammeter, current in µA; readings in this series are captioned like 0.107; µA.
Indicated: 8; µA
